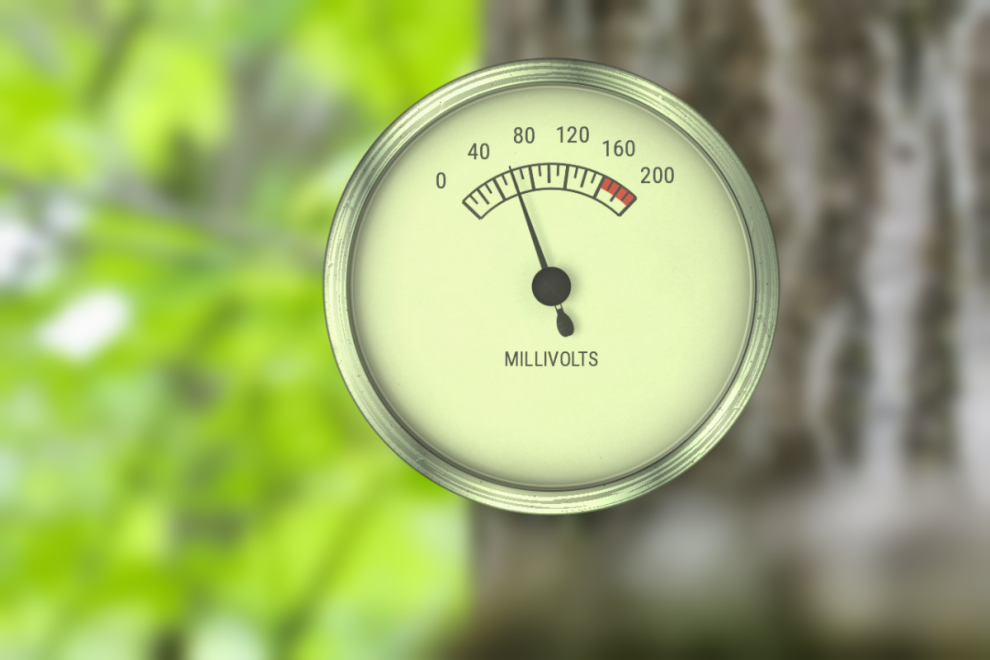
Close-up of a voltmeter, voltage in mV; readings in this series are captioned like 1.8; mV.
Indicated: 60; mV
